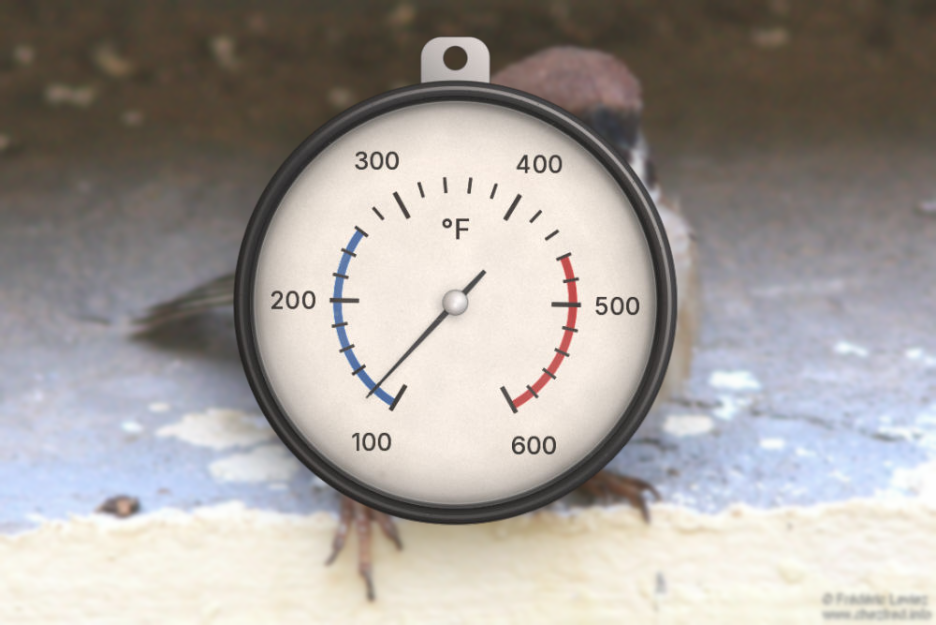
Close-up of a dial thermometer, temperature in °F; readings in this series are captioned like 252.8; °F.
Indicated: 120; °F
